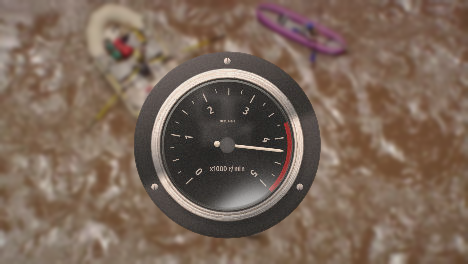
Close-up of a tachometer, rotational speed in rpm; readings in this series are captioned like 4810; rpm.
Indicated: 4250; rpm
